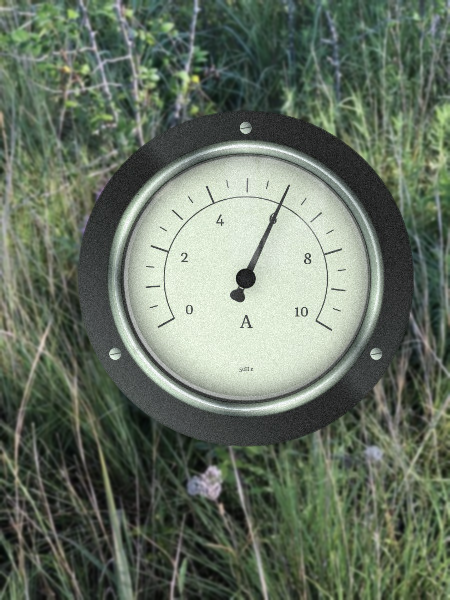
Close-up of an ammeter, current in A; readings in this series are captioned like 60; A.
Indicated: 6; A
